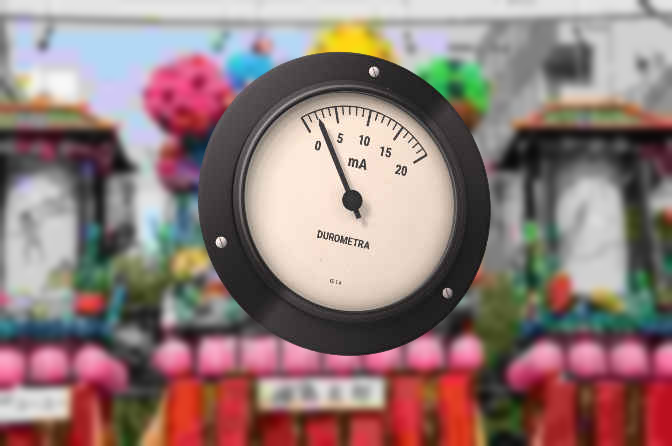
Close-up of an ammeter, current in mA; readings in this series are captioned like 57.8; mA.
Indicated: 2; mA
